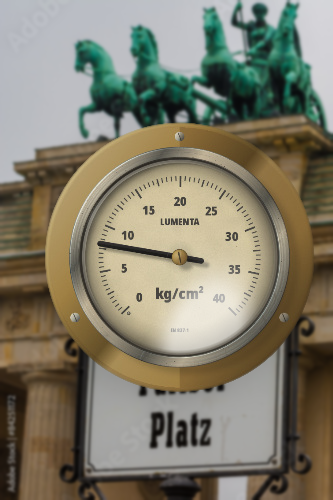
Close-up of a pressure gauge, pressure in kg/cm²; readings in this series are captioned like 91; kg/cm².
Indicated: 8; kg/cm²
